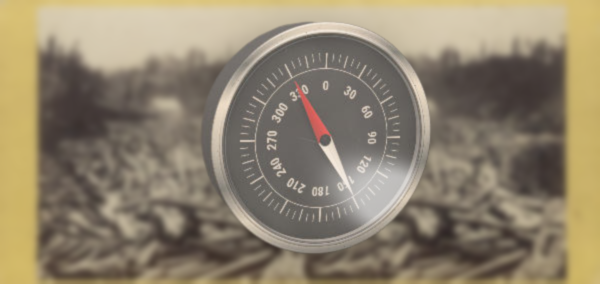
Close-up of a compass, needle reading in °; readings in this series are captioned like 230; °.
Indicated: 330; °
